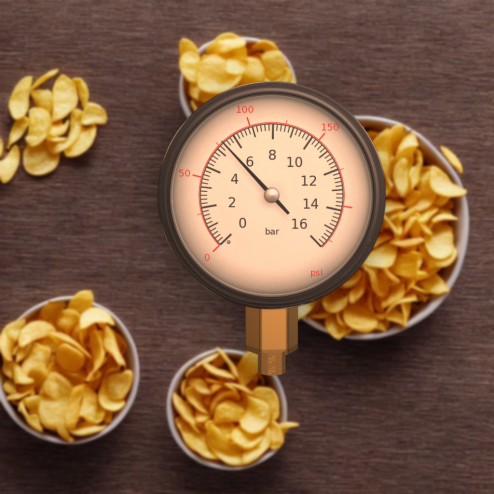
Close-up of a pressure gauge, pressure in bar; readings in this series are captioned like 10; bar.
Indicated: 5.4; bar
